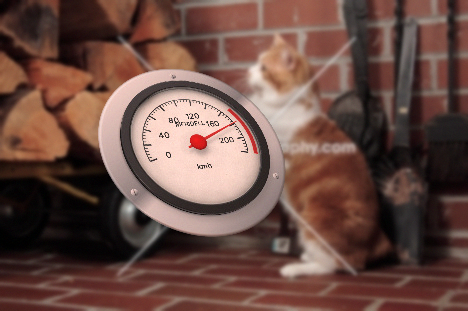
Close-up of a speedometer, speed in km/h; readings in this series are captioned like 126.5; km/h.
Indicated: 180; km/h
